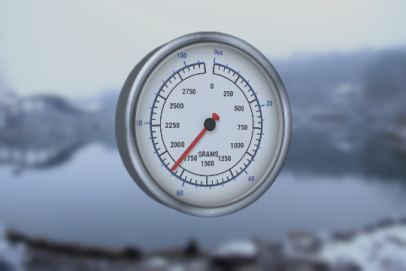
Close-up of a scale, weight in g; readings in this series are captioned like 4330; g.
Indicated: 1850; g
